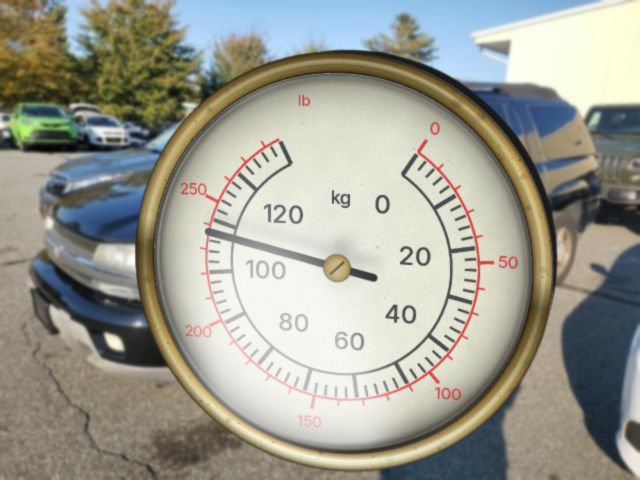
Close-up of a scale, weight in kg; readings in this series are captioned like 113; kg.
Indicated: 108; kg
